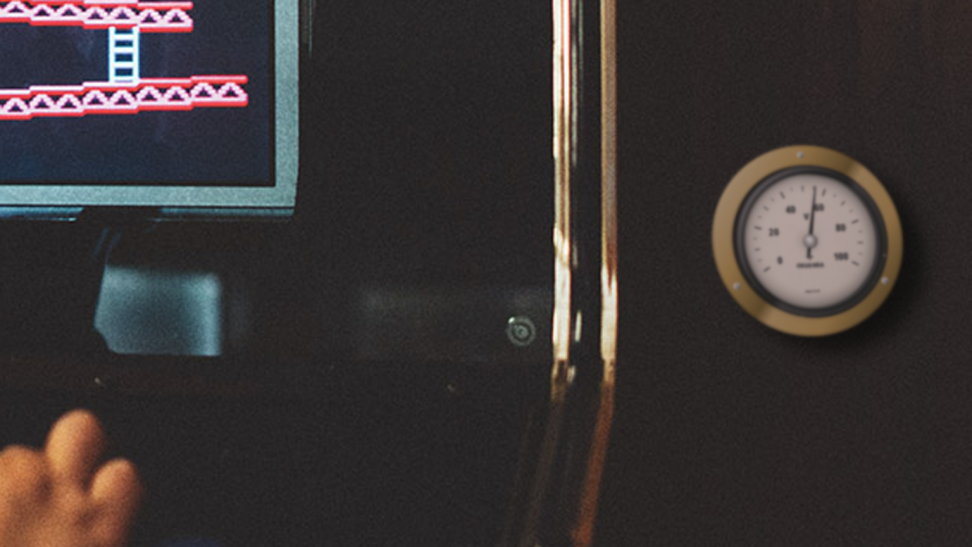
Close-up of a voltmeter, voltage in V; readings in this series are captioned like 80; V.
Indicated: 55; V
